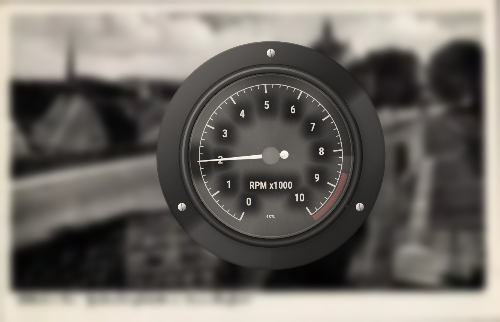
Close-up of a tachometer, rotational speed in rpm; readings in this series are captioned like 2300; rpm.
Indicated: 2000; rpm
